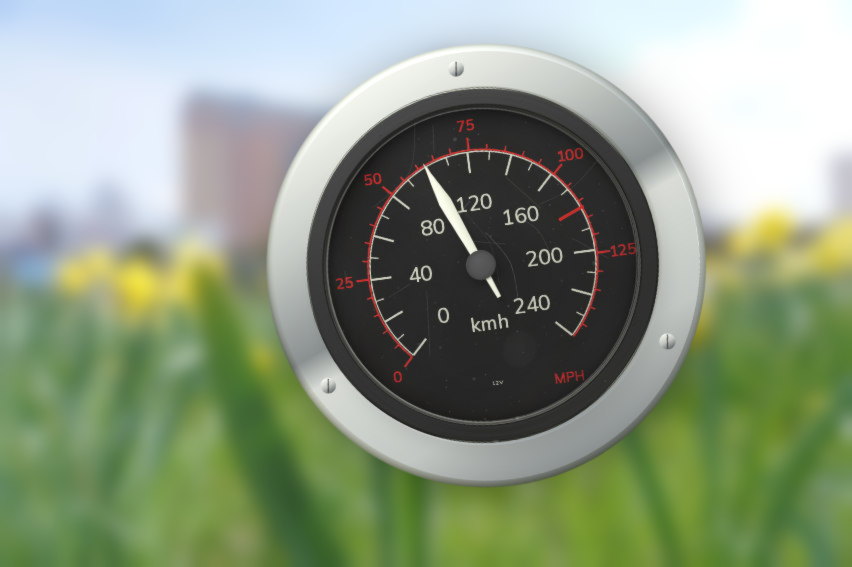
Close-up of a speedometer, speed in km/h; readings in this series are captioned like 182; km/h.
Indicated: 100; km/h
